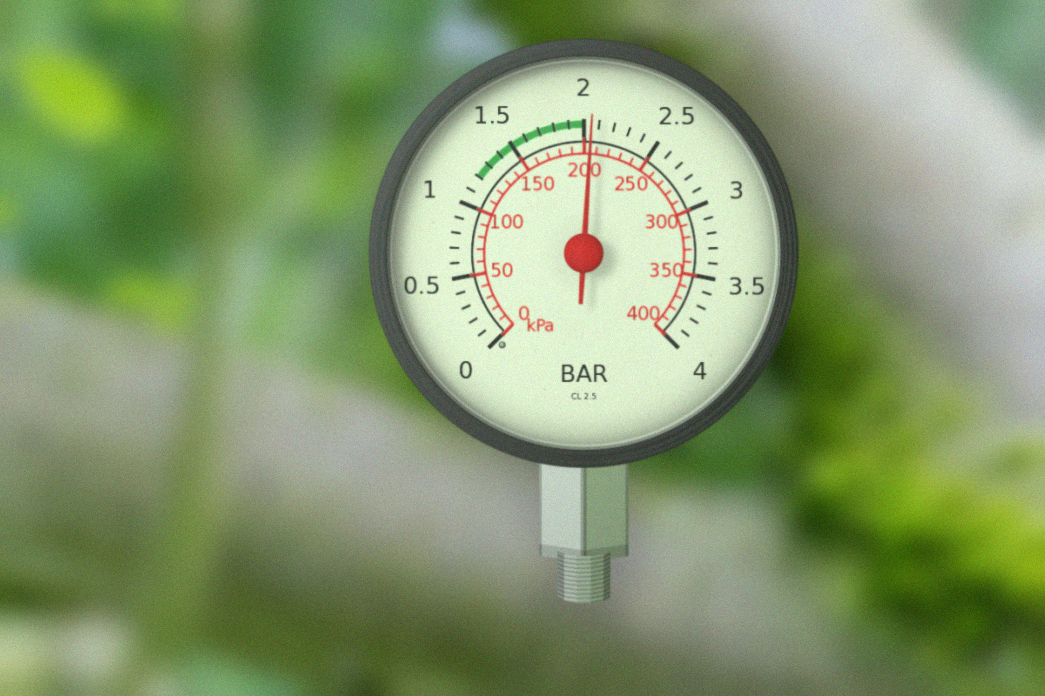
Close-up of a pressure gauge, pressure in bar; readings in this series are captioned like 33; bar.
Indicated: 2.05; bar
